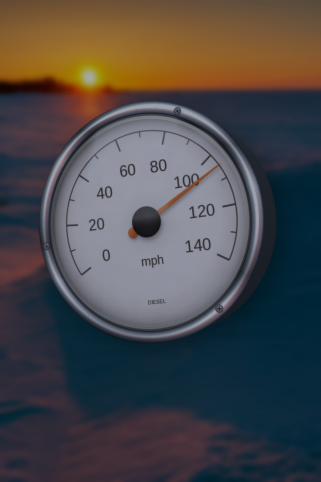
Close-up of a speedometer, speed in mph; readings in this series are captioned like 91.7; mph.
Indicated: 105; mph
